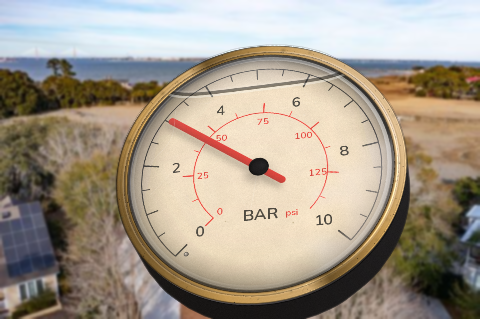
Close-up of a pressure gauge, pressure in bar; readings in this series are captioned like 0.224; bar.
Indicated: 3; bar
